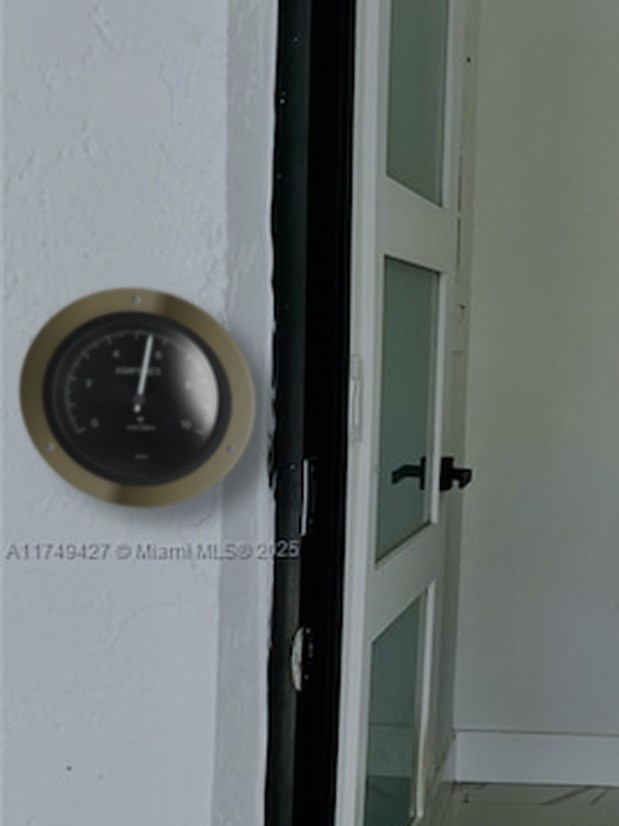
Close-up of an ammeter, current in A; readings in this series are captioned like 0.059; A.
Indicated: 5.5; A
